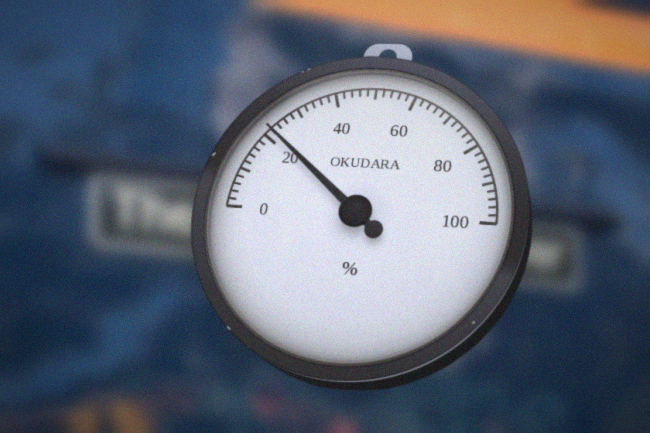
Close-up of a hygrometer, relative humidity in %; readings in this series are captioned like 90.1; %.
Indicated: 22; %
